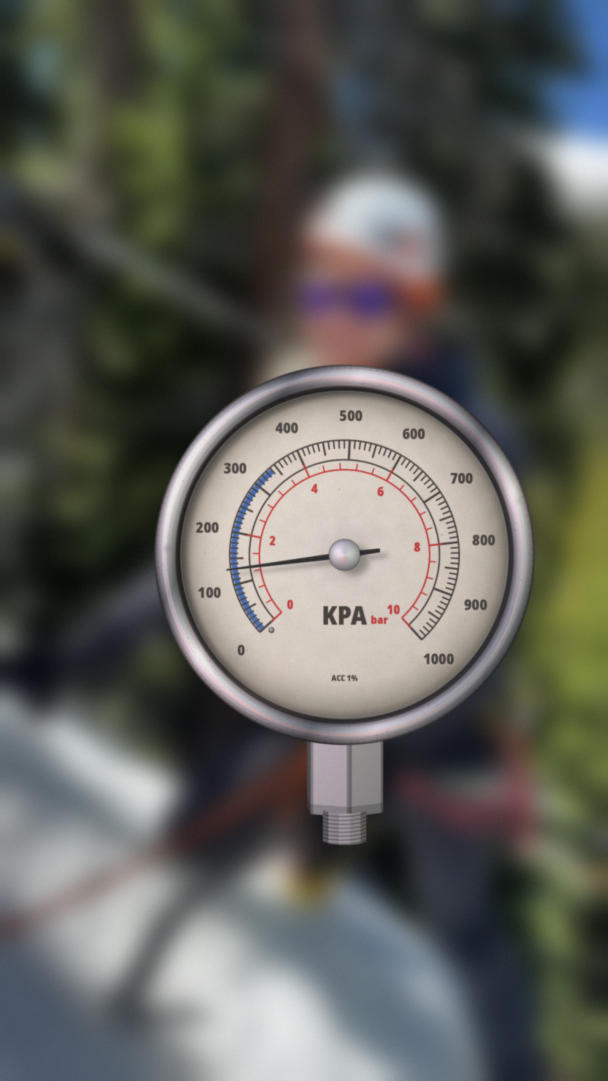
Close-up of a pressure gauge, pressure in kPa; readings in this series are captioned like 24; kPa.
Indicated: 130; kPa
